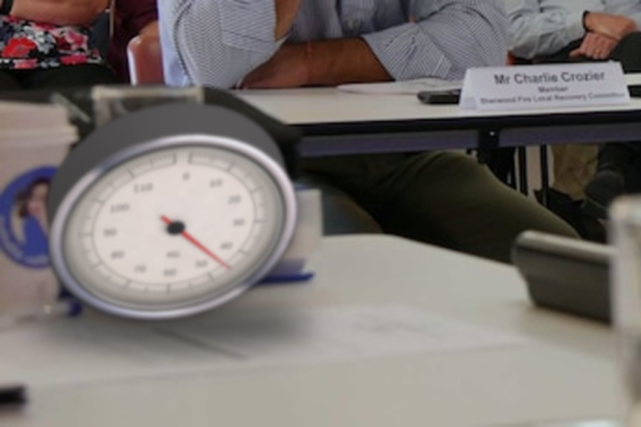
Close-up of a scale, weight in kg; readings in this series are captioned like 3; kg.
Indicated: 45; kg
